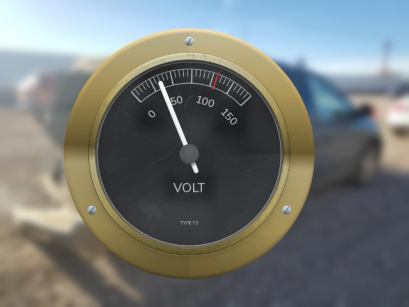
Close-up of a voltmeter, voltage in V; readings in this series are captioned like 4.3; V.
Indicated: 35; V
